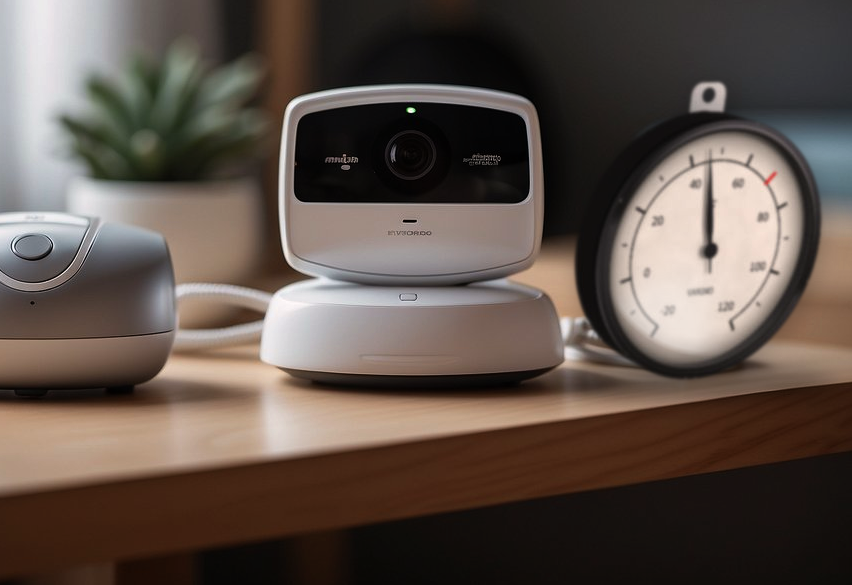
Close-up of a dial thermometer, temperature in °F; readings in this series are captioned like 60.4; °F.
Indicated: 45; °F
